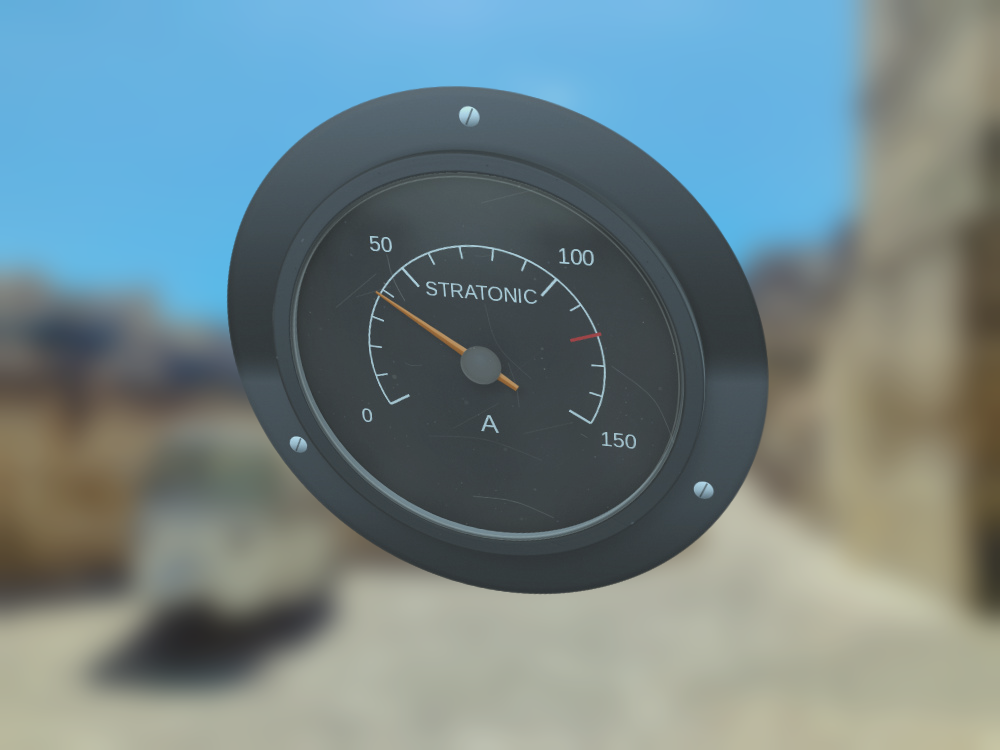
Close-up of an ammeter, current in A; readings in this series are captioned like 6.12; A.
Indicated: 40; A
